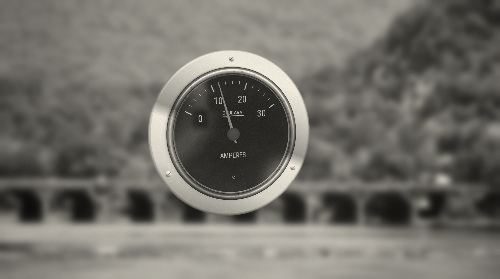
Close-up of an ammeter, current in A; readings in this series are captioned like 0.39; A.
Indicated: 12; A
